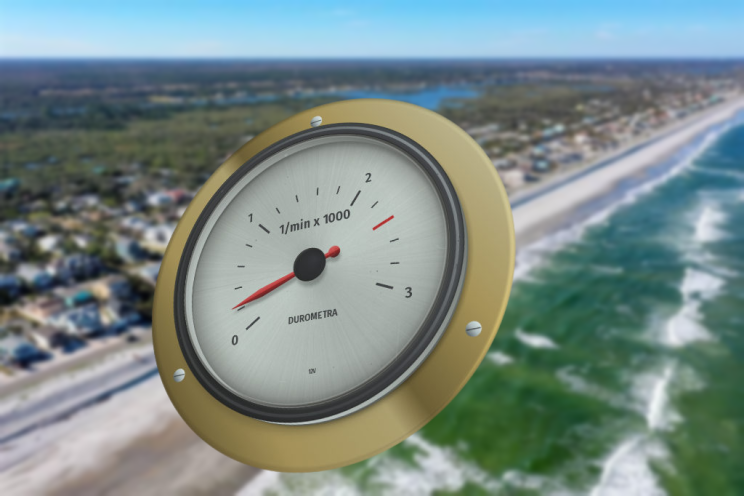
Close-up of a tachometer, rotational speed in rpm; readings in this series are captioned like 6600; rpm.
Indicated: 200; rpm
